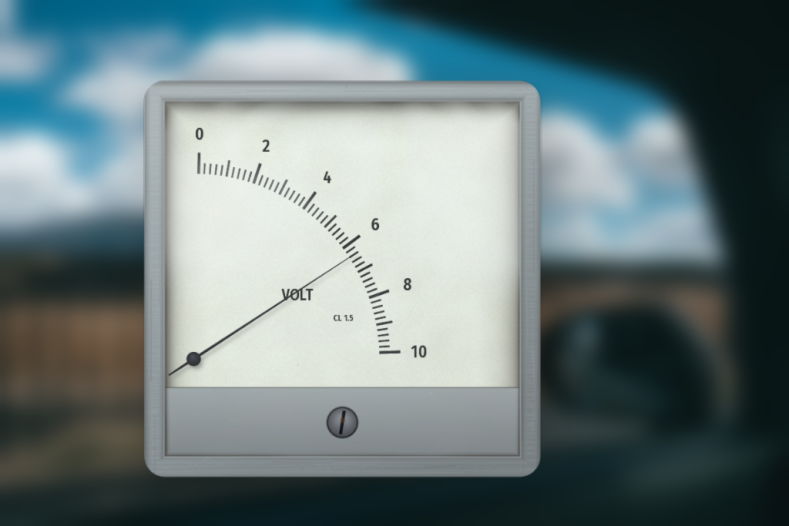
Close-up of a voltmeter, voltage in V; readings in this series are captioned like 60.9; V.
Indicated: 6.4; V
